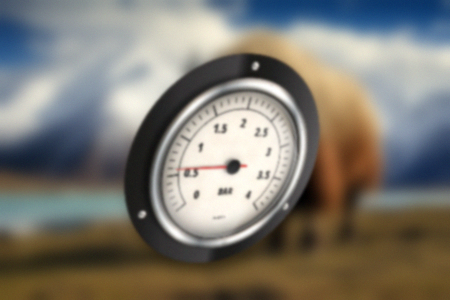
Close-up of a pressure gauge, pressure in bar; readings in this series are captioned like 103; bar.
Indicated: 0.6; bar
